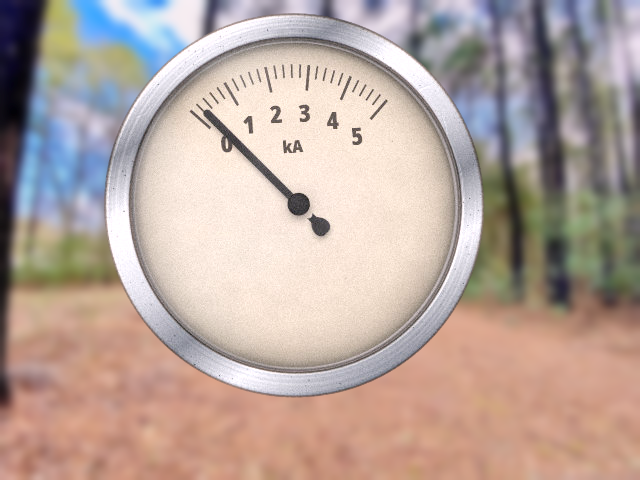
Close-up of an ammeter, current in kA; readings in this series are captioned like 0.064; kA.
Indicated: 0.2; kA
